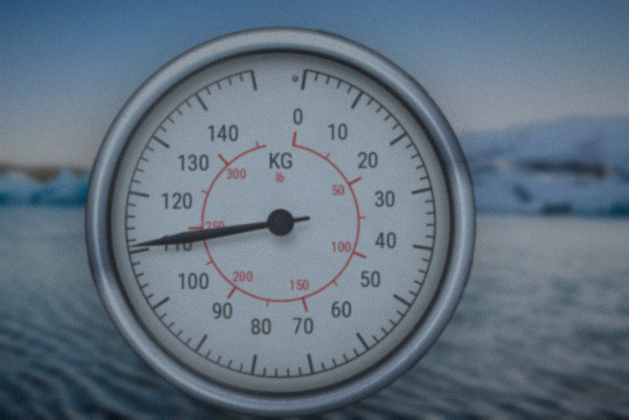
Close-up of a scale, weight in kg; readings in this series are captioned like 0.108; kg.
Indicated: 111; kg
